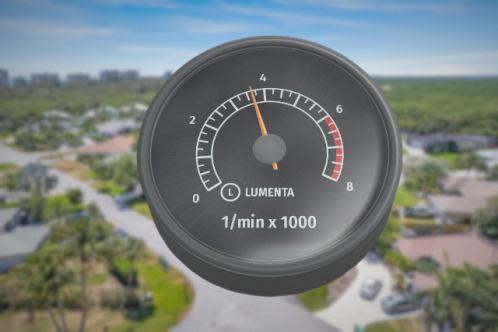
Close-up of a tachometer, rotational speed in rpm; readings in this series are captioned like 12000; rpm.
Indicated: 3625; rpm
